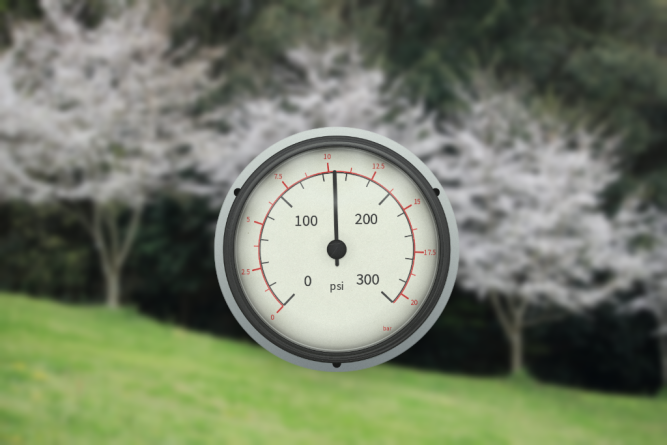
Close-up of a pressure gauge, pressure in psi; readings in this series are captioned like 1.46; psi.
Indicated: 150; psi
